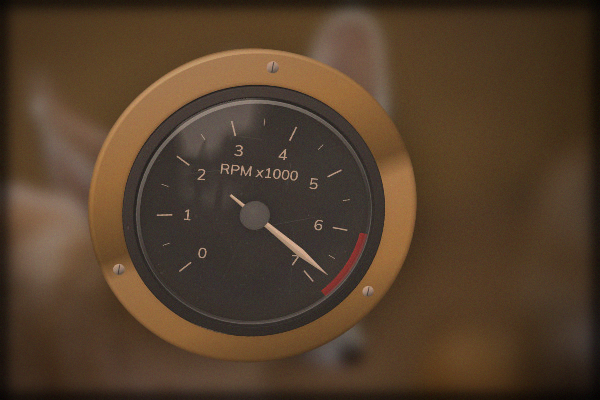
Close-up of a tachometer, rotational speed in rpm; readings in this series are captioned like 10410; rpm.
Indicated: 6750; rpm
